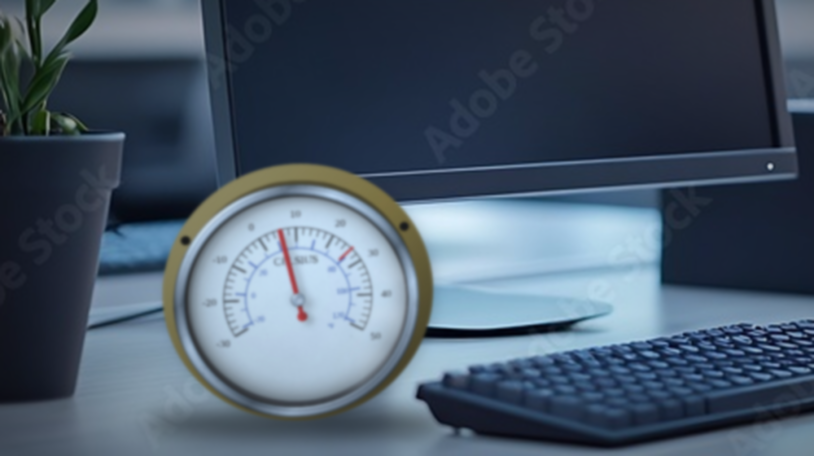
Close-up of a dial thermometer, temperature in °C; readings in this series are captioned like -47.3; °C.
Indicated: 6; °C
